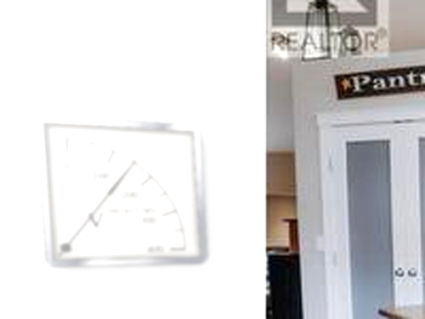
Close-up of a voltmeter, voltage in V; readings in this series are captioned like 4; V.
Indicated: 150; V
